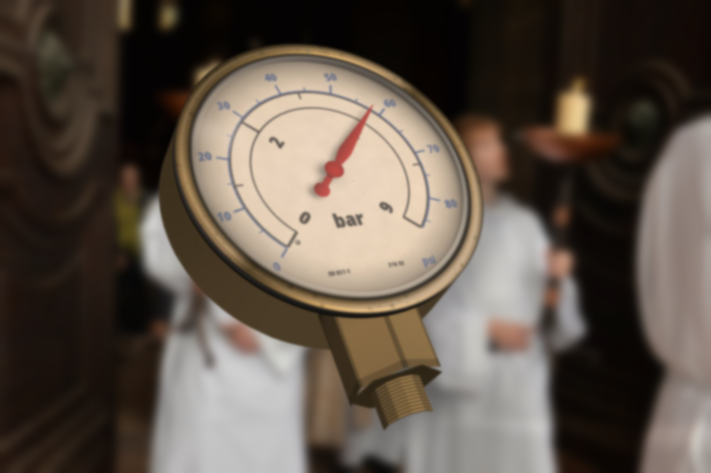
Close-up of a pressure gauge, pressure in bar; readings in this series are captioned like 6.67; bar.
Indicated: 4; bar
